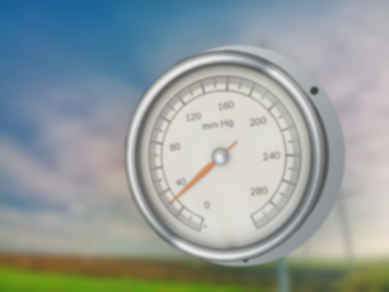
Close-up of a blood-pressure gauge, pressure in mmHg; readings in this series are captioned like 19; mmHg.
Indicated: 30; mmHg
